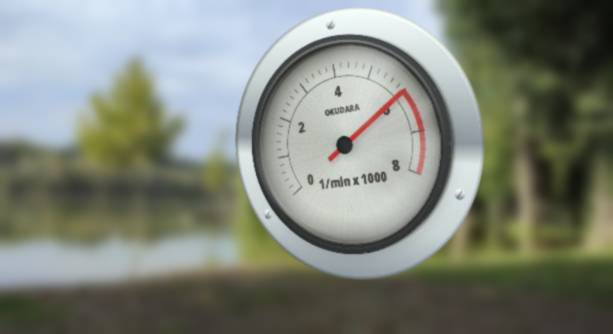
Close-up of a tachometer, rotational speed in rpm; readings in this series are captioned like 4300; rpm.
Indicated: 6000; rpm
